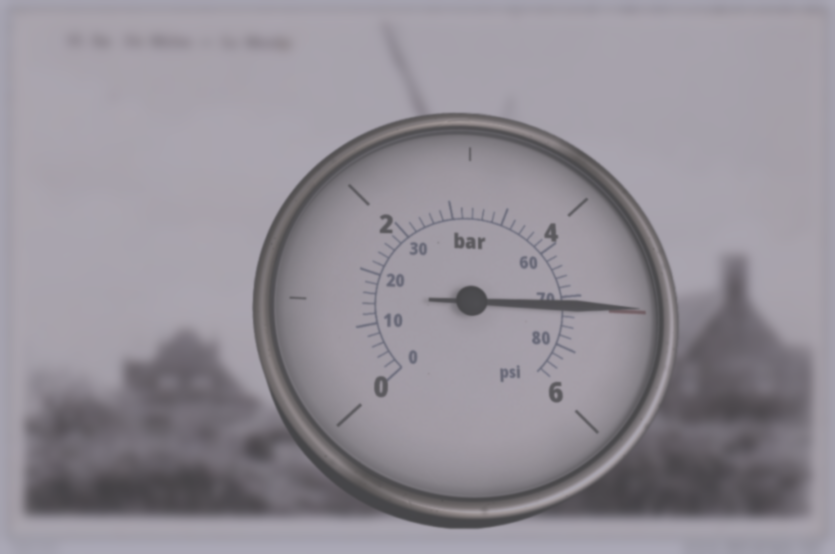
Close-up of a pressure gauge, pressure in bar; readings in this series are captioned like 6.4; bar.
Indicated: 5; bar
